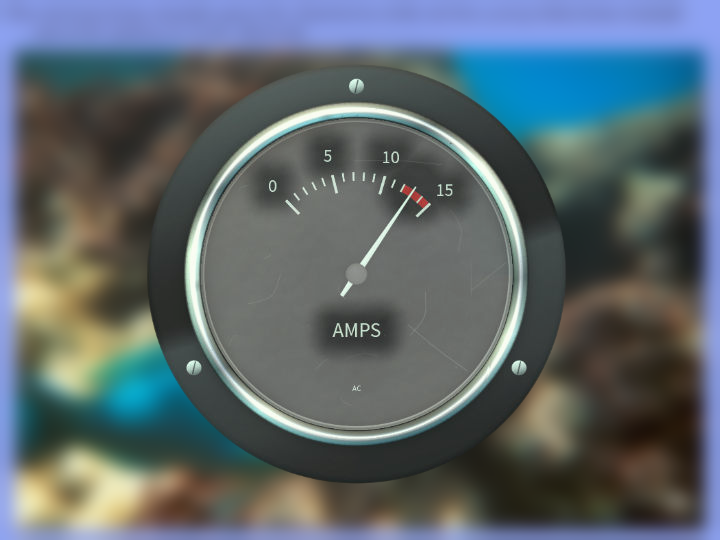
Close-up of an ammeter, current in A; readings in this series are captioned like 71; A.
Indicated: 13; A
